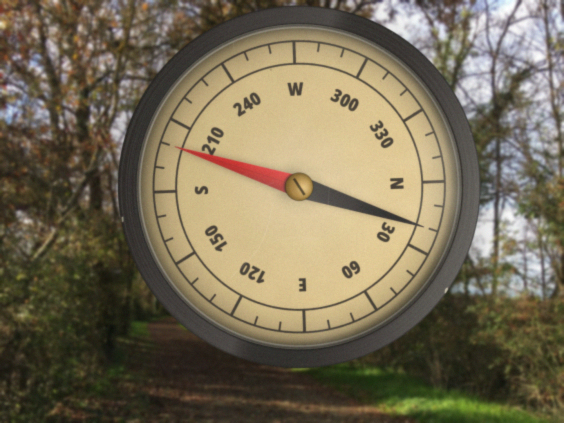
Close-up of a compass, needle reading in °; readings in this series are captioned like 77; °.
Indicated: 200; °
